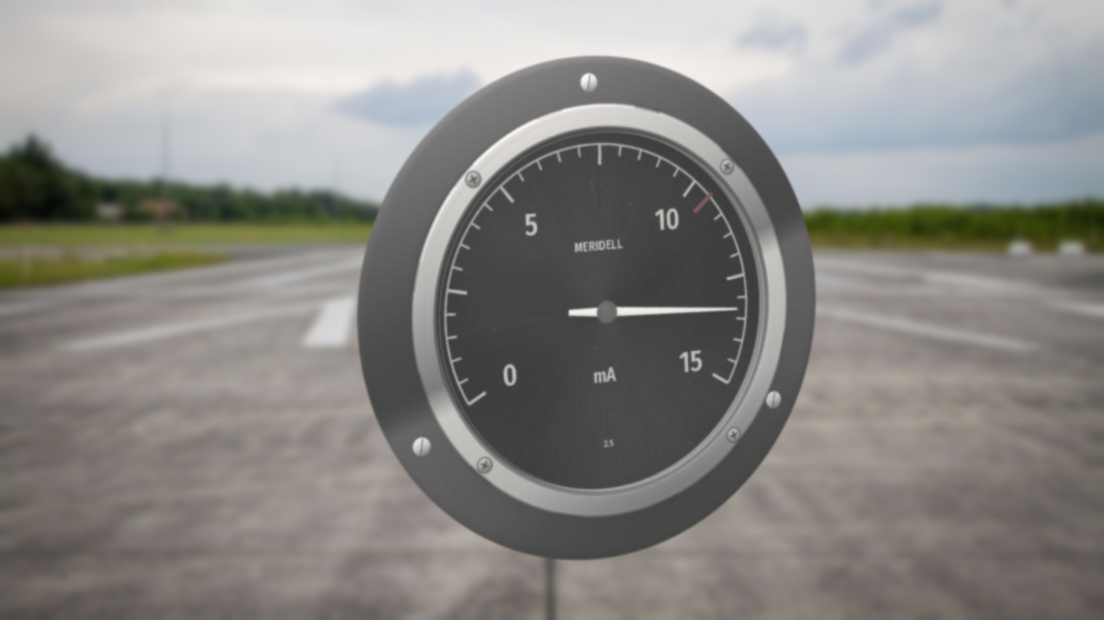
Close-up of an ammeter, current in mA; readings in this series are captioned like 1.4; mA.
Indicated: 13.25; mA
